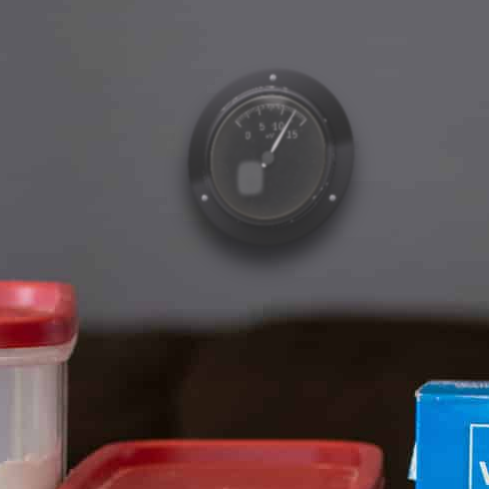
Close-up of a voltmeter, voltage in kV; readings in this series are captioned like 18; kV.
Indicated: 12.5; kV
